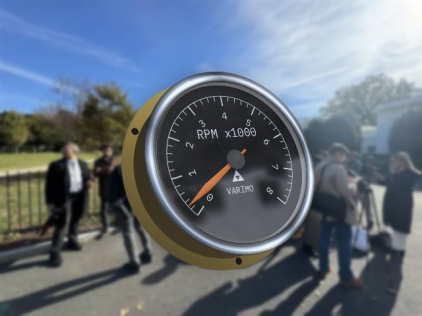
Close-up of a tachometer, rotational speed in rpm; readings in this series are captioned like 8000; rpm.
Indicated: 300; rpm
